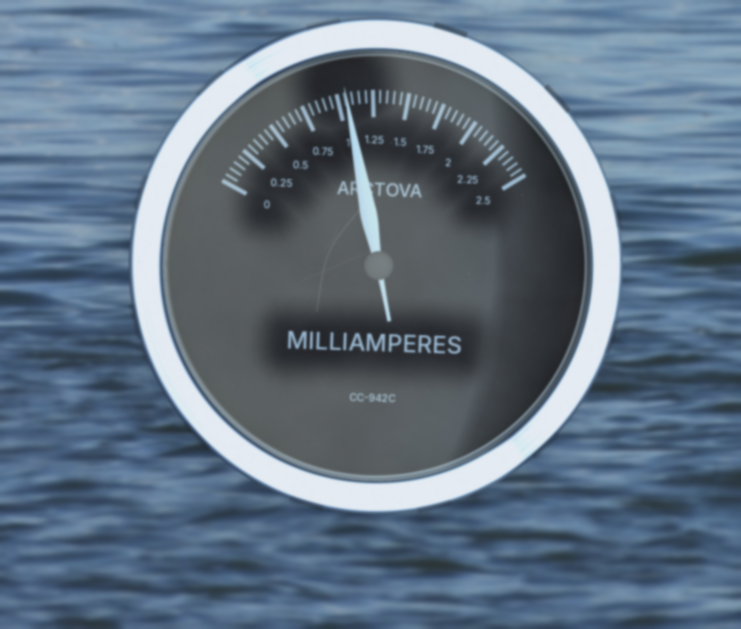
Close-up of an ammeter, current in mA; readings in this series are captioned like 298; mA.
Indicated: 1.05; mA
